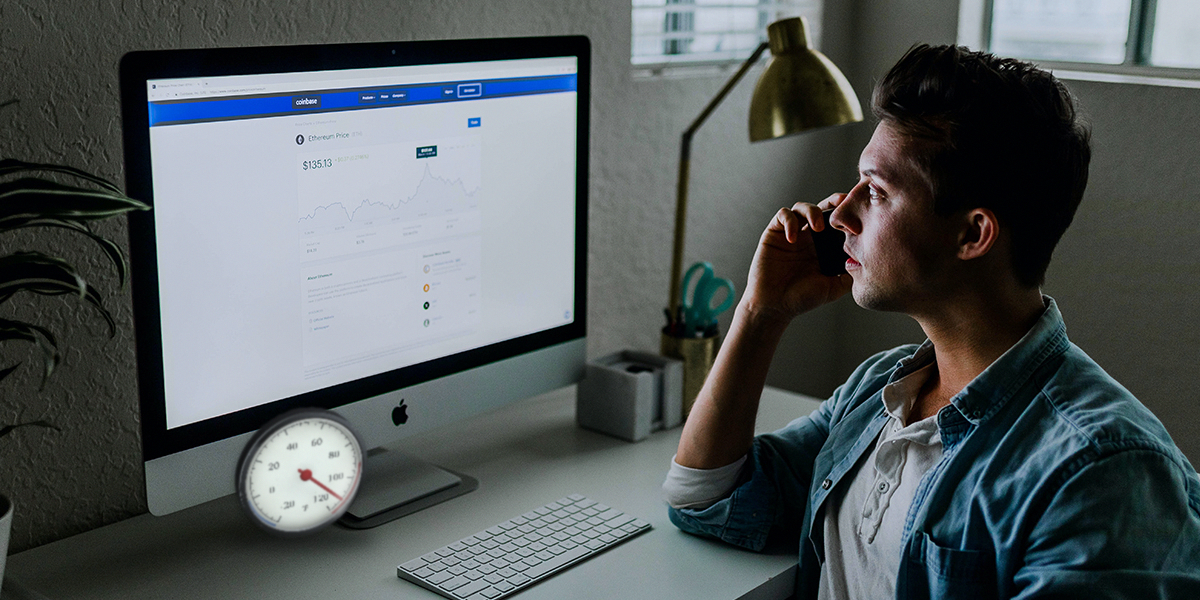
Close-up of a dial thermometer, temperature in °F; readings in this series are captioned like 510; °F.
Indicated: 112; °F
